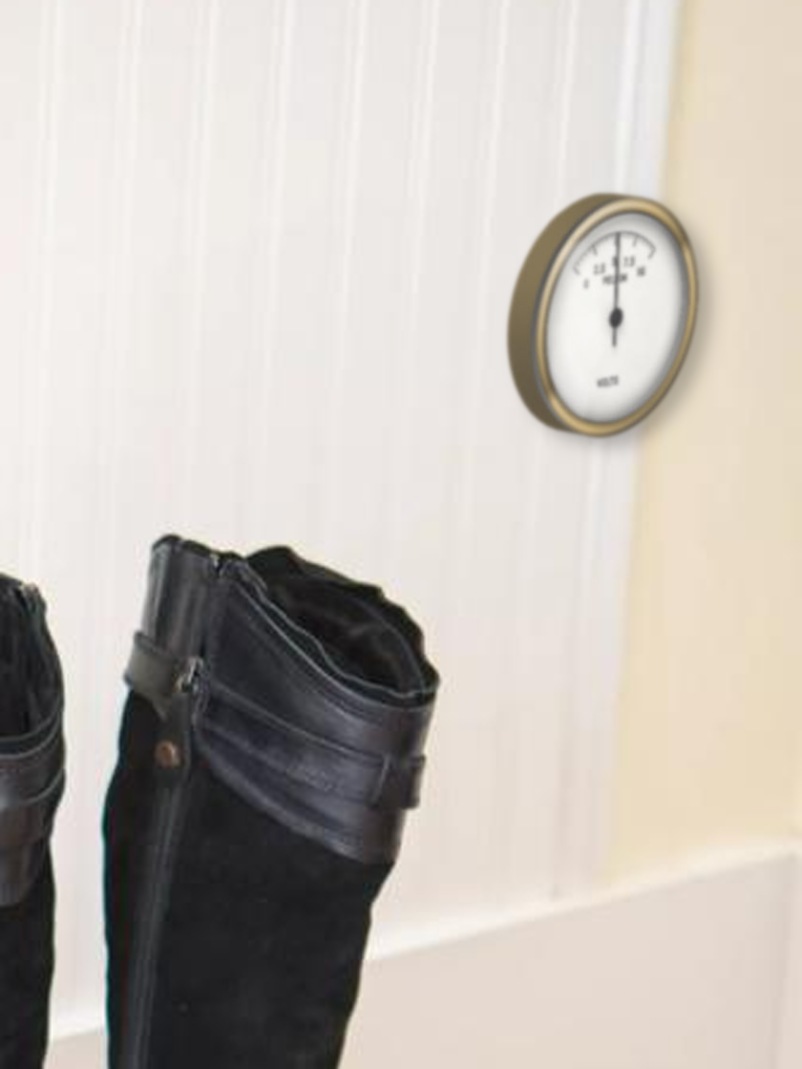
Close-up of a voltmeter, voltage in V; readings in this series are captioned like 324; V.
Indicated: 5; V
